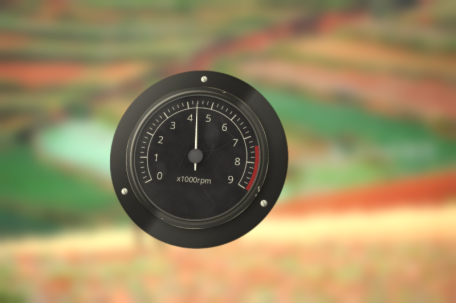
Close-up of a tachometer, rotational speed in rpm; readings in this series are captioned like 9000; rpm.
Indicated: 4400; rpm
